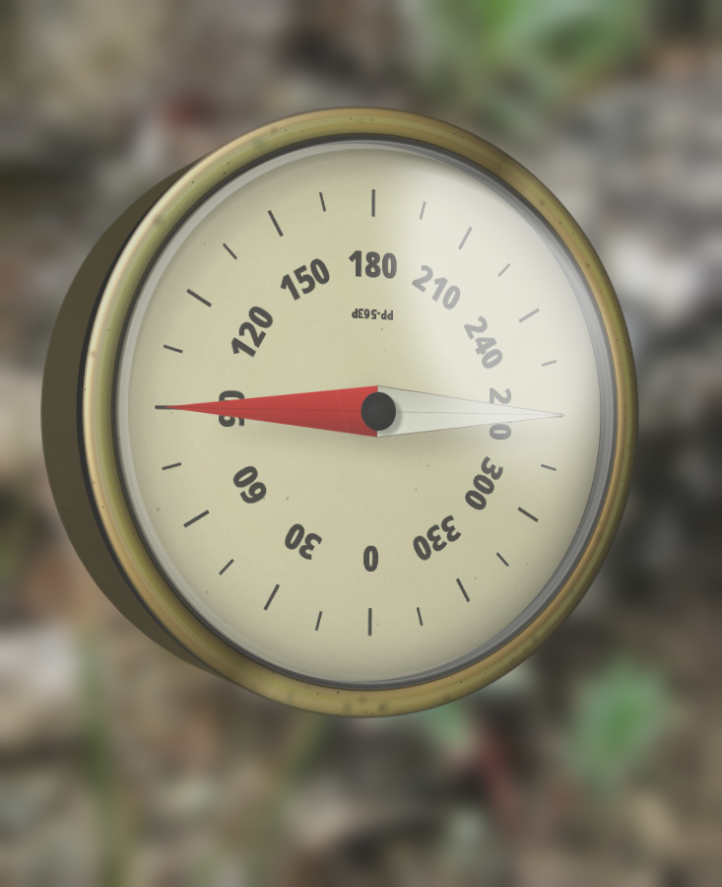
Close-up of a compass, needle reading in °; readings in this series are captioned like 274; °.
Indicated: 90; °
